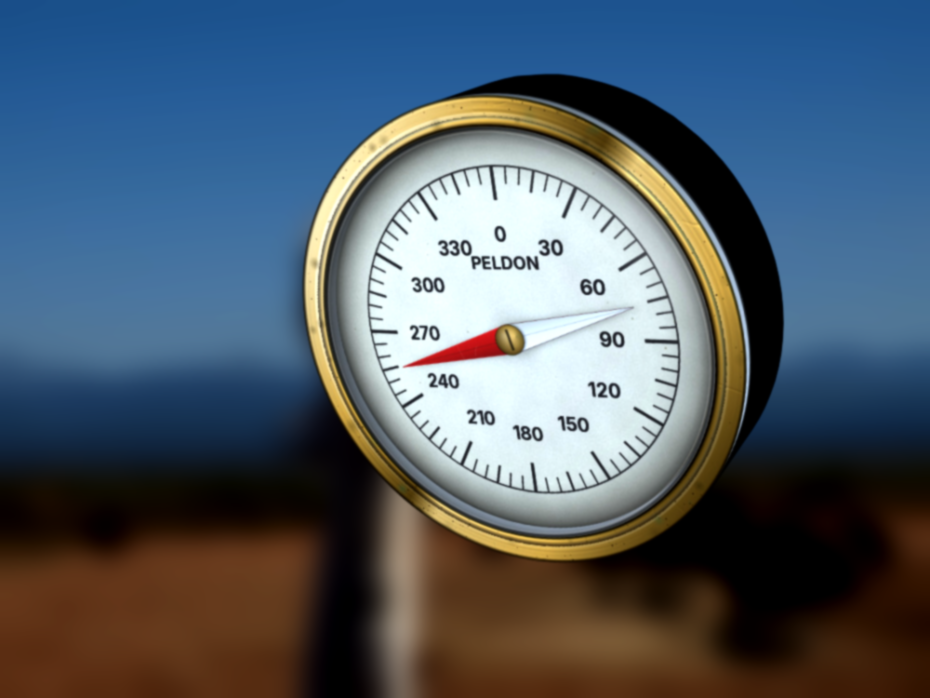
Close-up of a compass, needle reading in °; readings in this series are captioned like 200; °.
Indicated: 255; °
